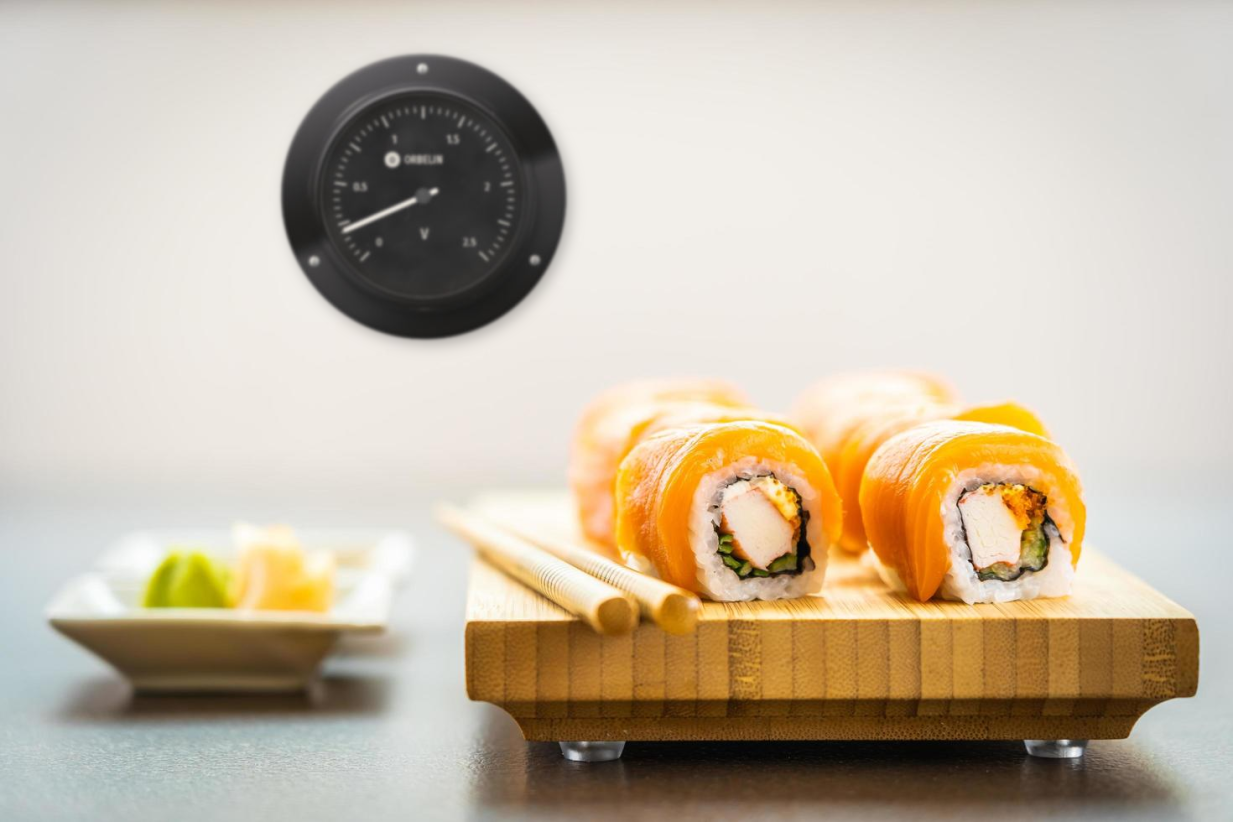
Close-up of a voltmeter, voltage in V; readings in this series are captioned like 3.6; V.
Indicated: 0.2; V
